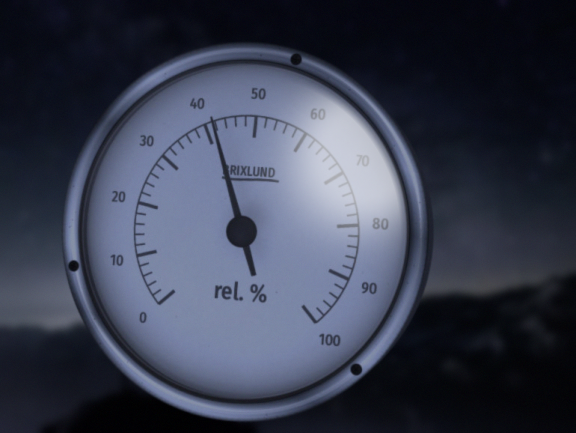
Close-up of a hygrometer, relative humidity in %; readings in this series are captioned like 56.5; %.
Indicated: 42; %
